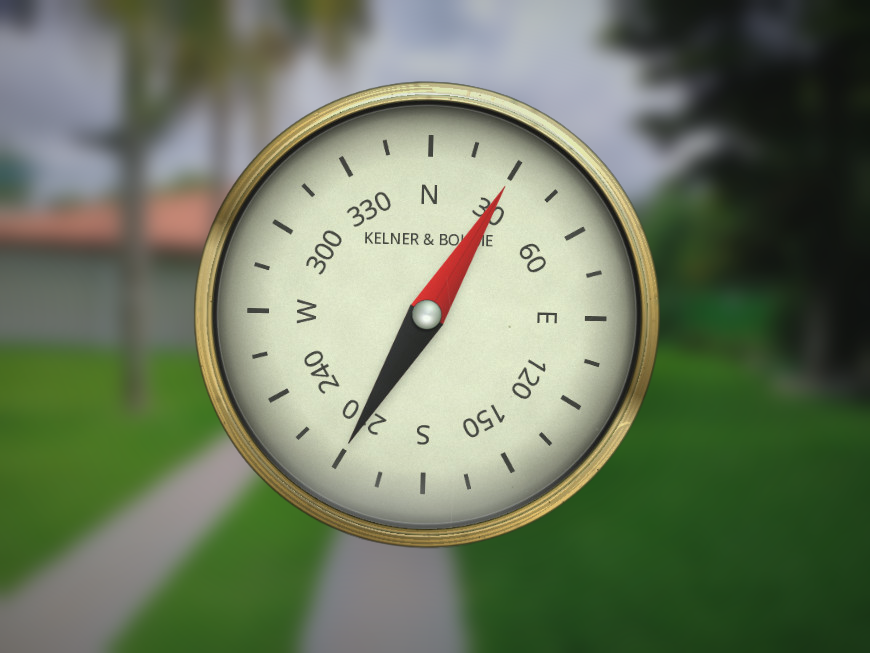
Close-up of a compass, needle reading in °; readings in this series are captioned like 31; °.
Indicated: 30; °
